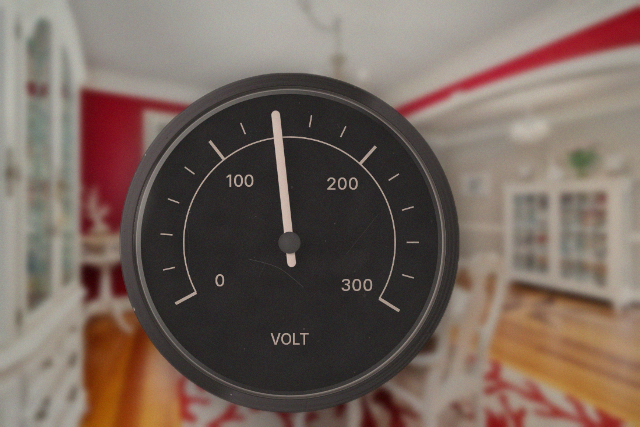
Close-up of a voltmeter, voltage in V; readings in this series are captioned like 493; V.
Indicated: 140; V
